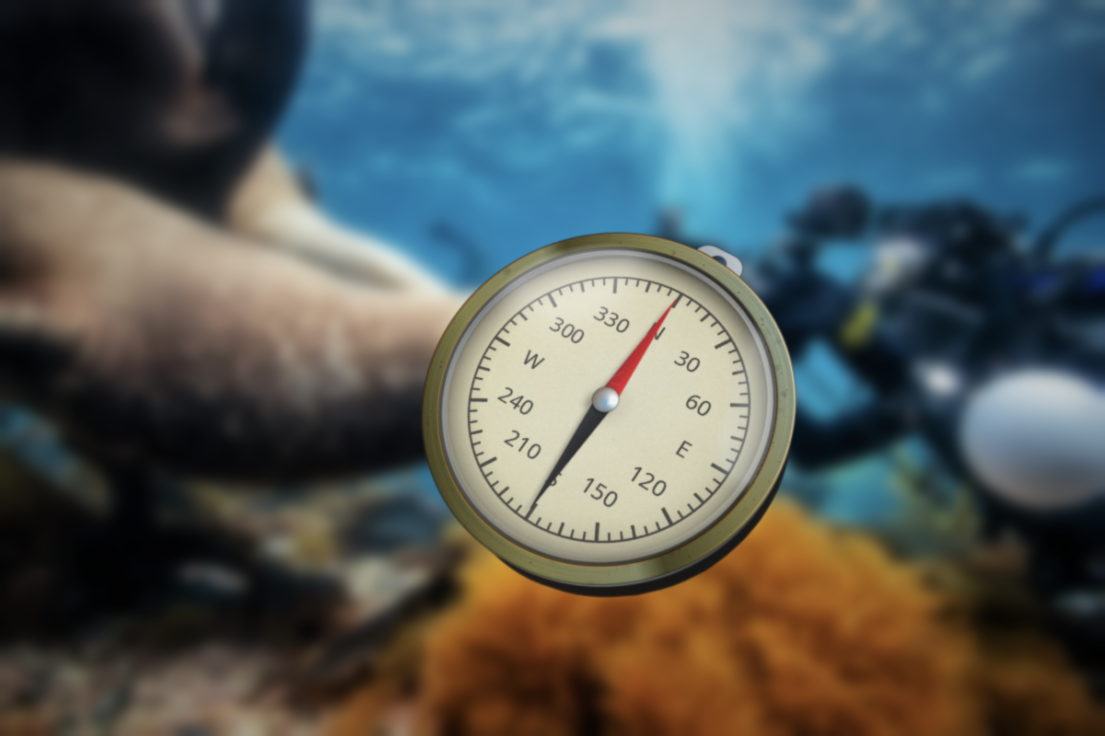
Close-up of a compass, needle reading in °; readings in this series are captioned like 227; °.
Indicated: 0; °
